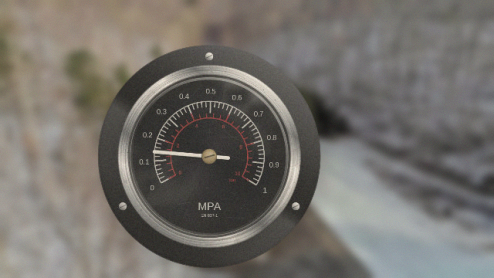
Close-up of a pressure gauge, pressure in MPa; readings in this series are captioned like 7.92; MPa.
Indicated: 0.14; MPa
